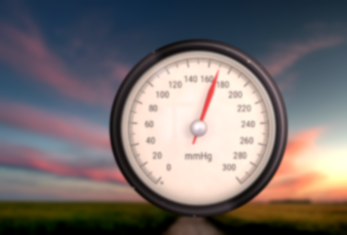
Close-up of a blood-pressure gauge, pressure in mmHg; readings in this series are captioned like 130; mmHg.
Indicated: 170; mmHg
